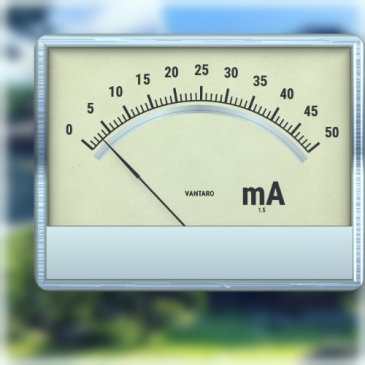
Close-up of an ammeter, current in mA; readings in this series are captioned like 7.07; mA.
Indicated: 3; mA
